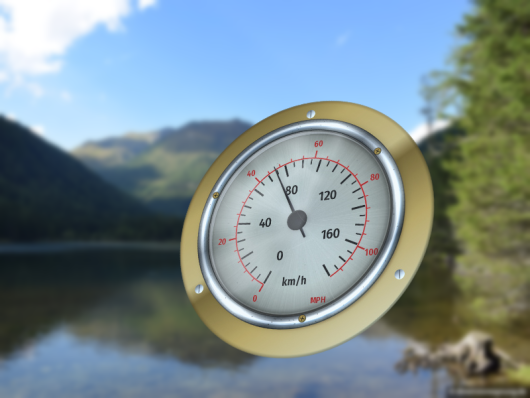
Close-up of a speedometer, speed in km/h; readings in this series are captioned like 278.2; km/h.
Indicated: 75; km/h
